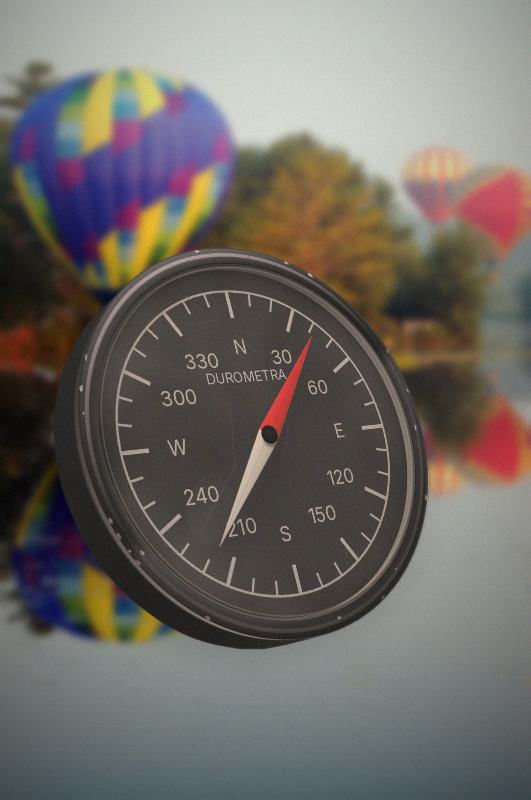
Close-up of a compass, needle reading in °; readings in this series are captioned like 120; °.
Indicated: 40; °
